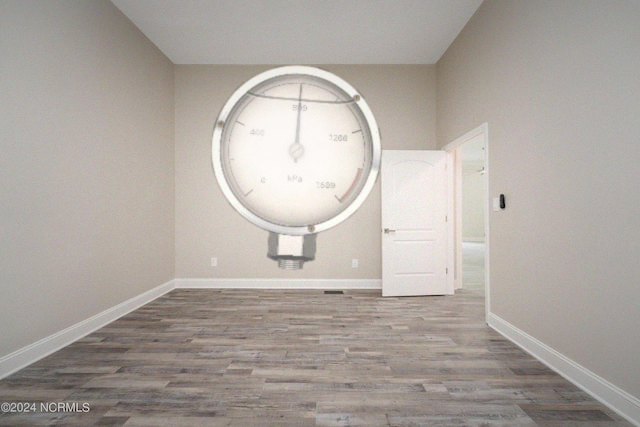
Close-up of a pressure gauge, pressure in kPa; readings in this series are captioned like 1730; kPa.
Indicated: 800; kPa
